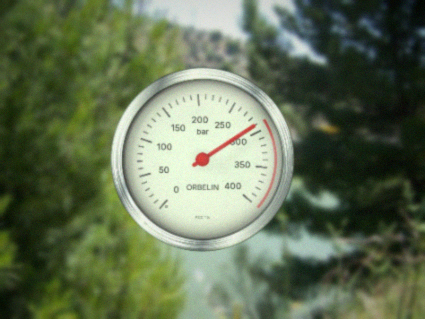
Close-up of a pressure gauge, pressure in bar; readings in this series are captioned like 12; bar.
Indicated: 290; bar
